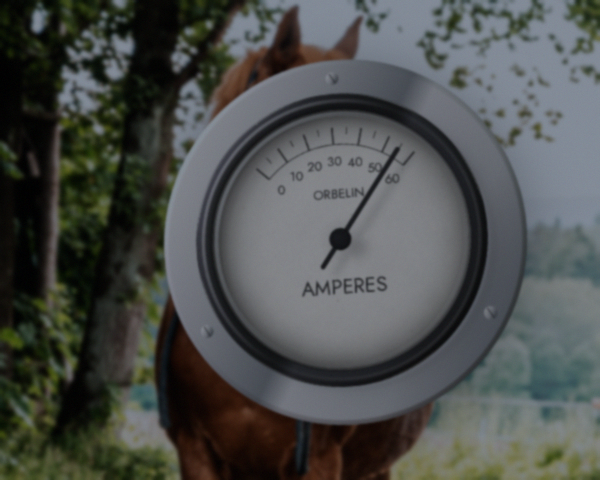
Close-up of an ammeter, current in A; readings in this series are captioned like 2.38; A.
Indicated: 55; A
